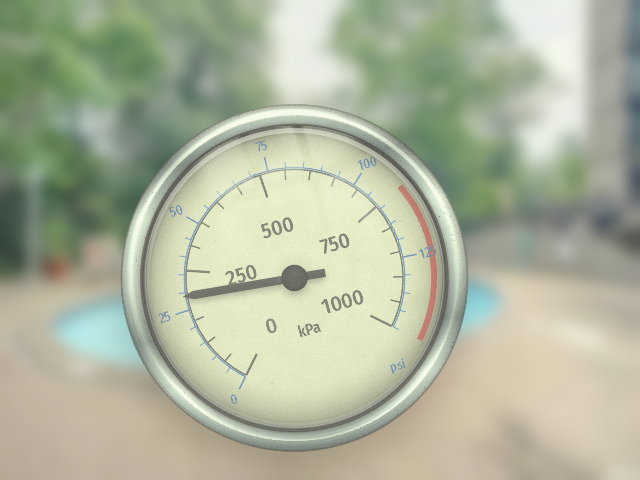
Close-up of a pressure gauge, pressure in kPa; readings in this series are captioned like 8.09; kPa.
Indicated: 200; kPa
